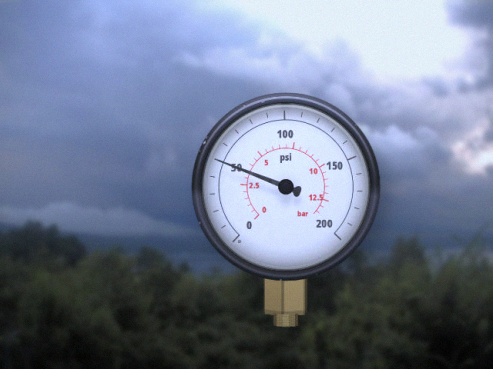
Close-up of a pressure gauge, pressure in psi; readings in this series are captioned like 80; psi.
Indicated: 50; psi
